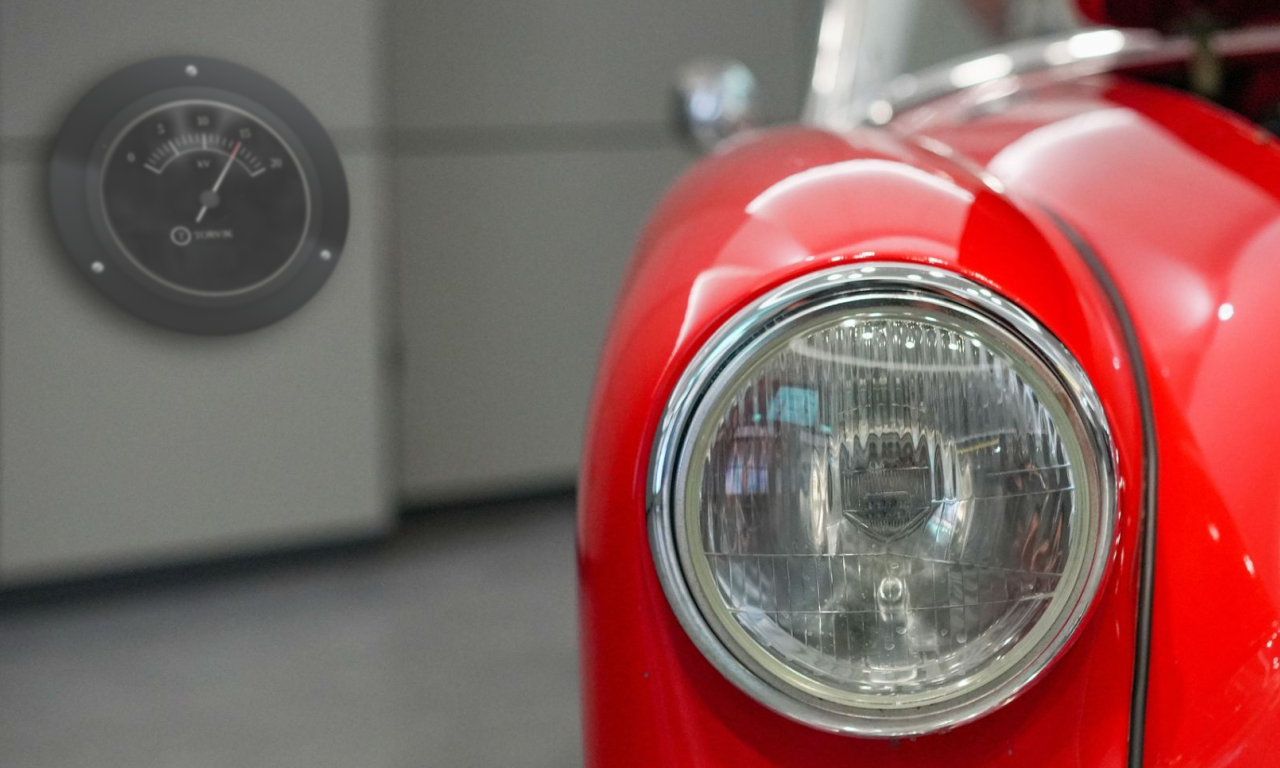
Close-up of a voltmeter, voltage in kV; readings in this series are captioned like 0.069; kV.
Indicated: 15; kV
